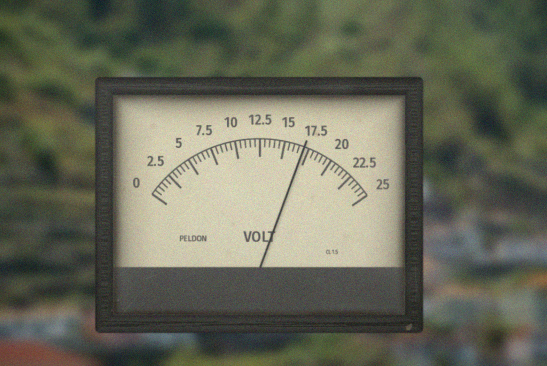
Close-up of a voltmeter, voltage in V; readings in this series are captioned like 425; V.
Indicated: 17; V
